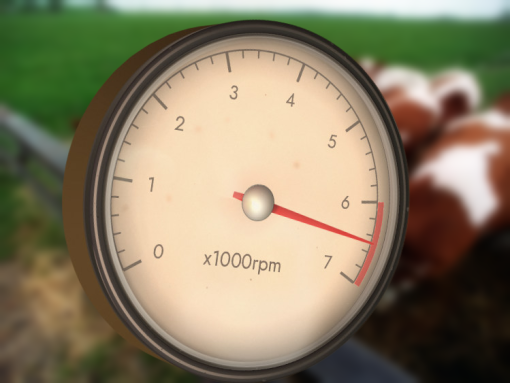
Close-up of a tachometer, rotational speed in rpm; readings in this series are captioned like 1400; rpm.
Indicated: 6500; rpm
